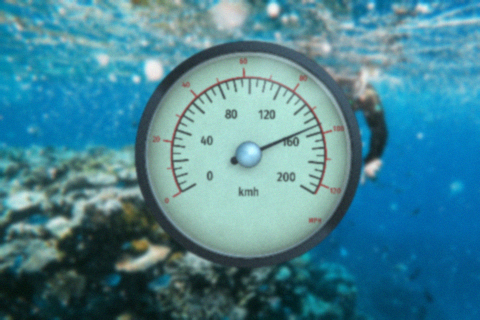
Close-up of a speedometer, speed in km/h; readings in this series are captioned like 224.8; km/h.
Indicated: 155; km/h
